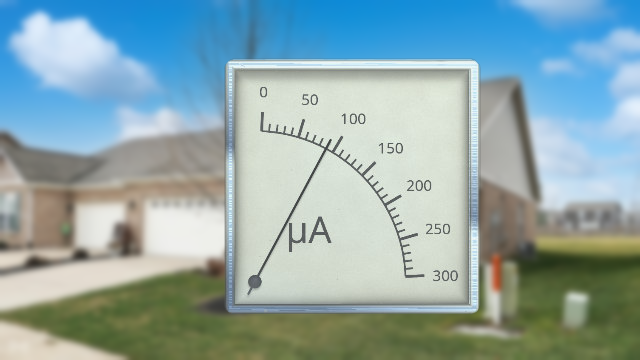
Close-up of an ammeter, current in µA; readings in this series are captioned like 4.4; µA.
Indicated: 90; µA
